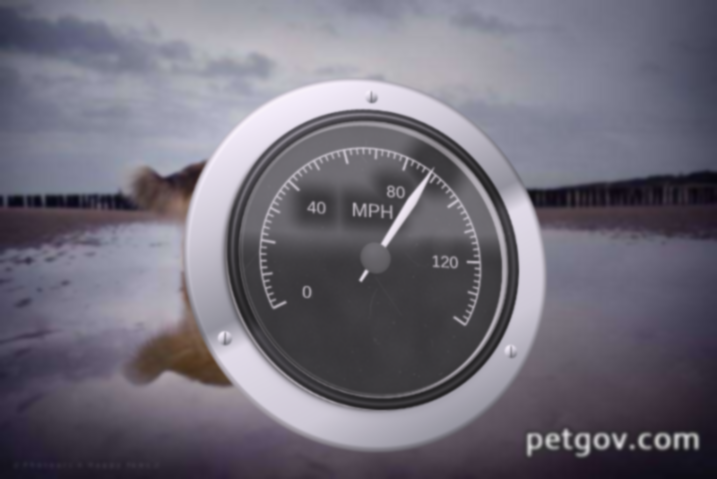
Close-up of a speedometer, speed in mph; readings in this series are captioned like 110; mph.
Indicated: 88; mph
